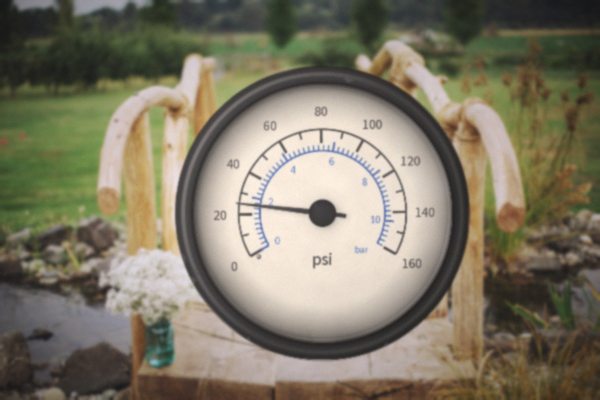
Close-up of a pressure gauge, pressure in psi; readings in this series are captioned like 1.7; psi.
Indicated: 25; psi
